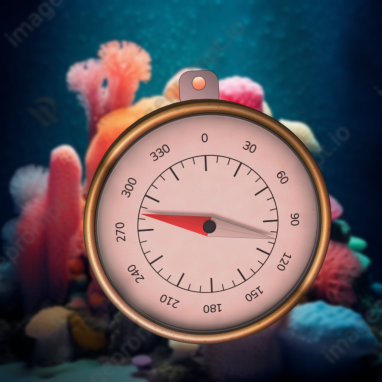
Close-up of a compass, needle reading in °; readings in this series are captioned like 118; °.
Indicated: 285; °
